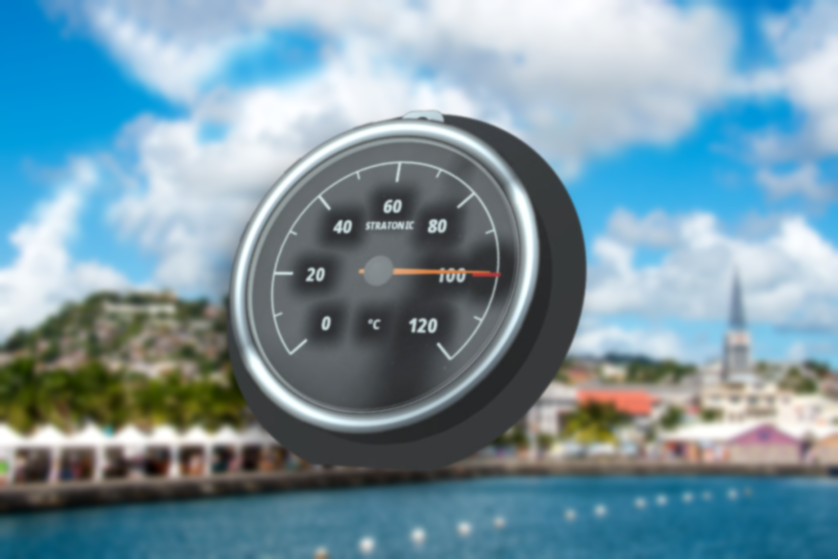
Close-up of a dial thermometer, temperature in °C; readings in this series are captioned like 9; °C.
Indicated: 100; °C
